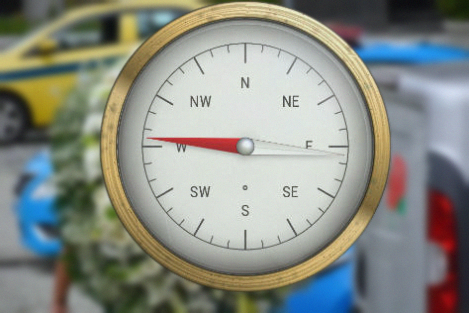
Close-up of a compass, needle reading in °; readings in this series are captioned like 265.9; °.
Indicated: 275; °
